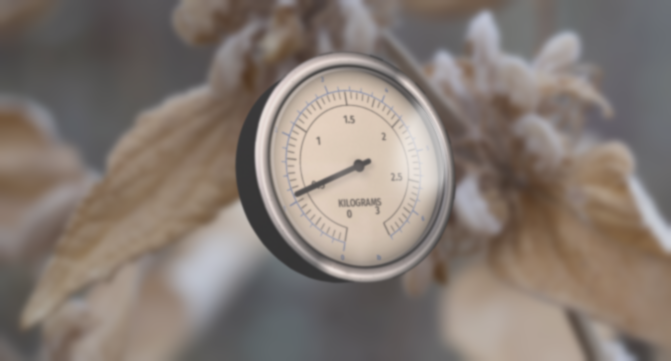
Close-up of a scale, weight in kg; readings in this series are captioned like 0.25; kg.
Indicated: 0.5; kg
